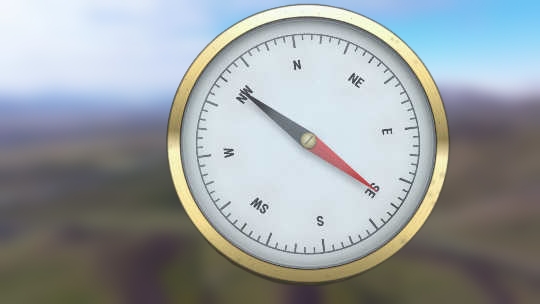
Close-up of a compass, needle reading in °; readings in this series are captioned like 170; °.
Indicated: 135; °
